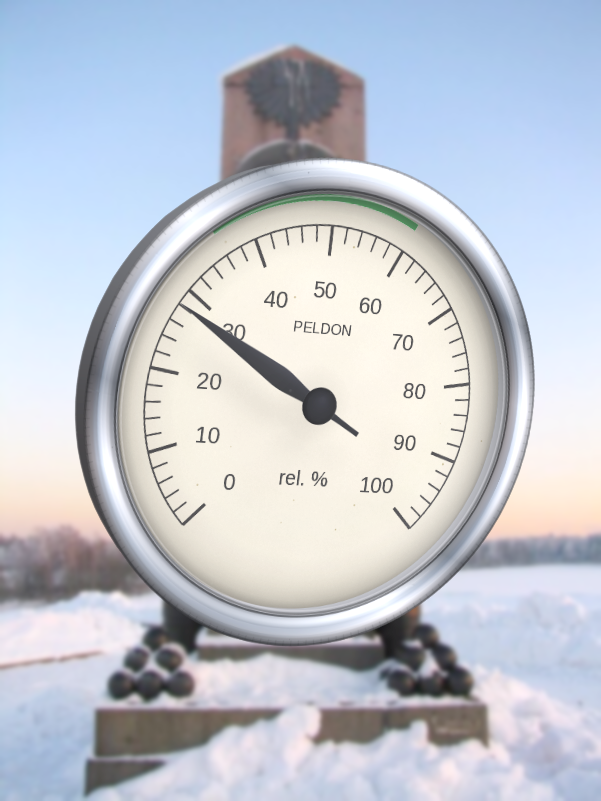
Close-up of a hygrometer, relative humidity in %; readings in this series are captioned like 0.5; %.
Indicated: 28; %
